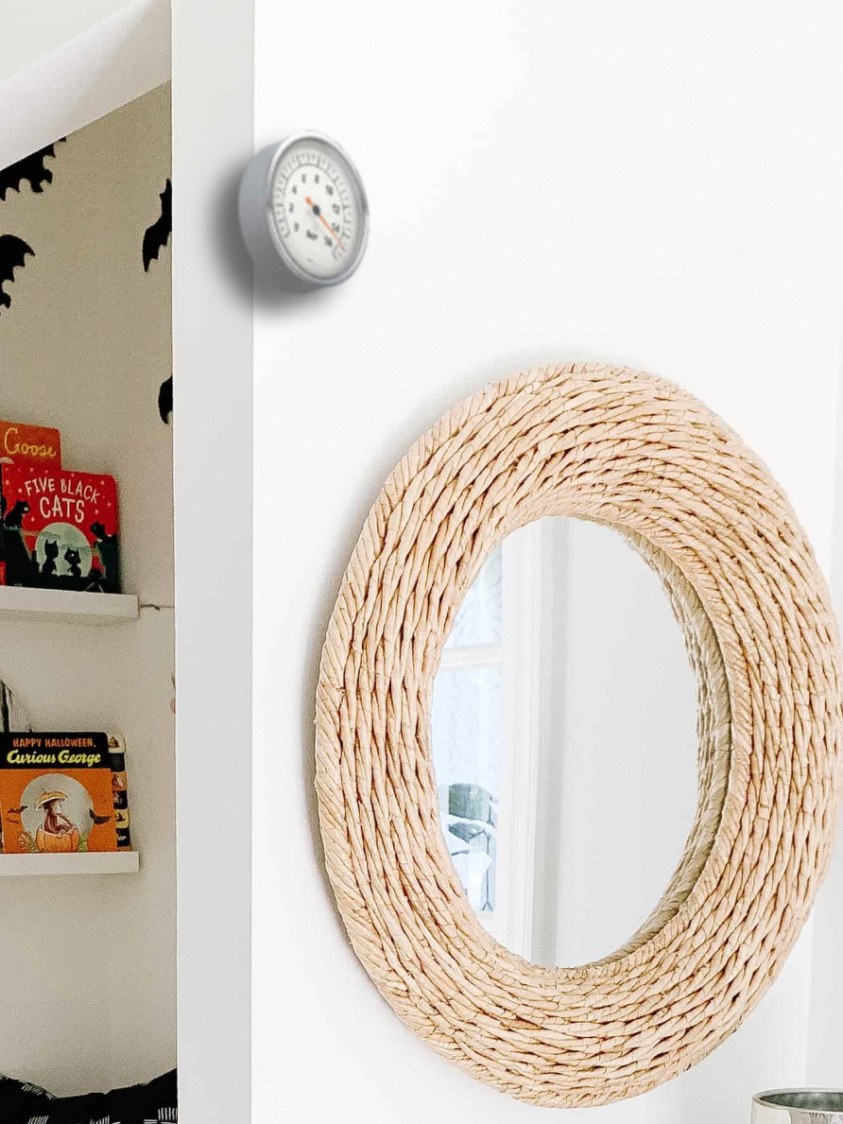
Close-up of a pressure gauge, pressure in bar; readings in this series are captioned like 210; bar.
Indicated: 15; bar
